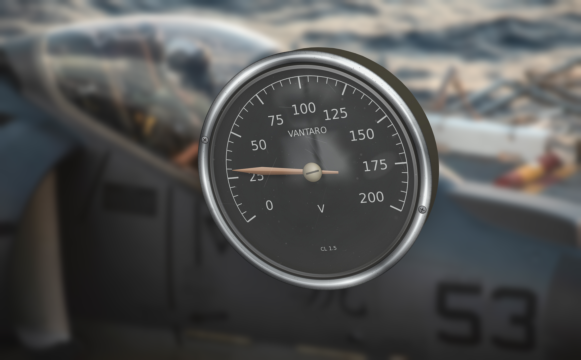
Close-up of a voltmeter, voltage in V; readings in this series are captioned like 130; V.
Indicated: 30; V
